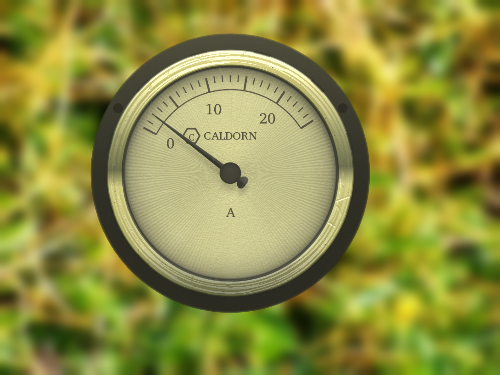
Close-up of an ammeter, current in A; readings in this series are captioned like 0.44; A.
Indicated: 2; A
